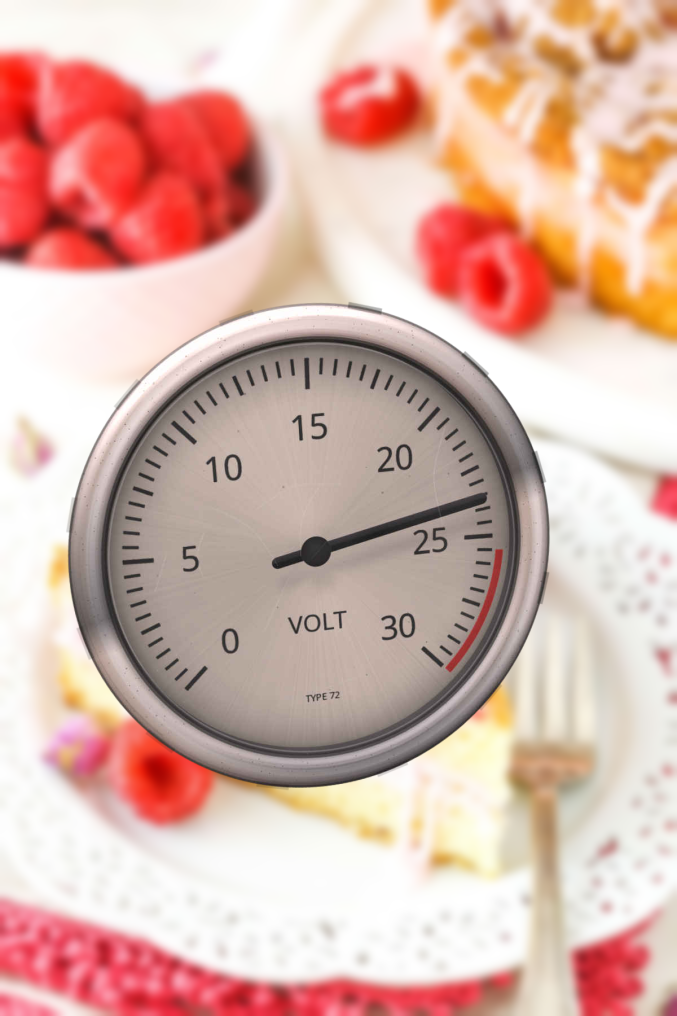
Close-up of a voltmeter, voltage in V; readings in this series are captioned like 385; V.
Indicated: 23.5; V
